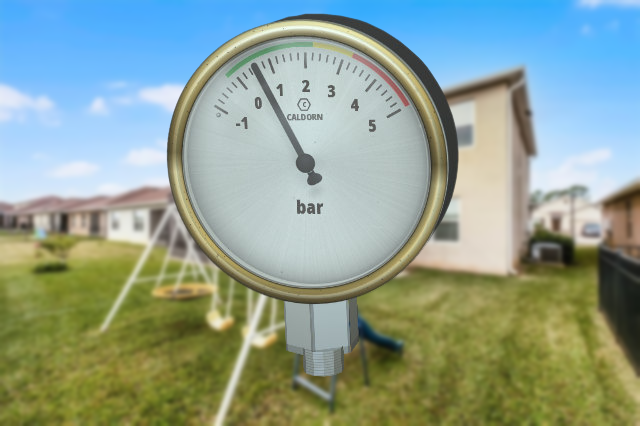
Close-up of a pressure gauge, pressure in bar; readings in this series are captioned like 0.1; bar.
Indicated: 0.6; bar
